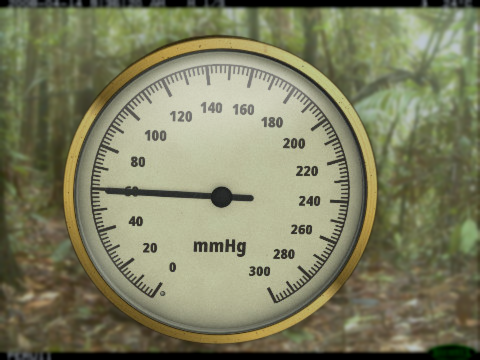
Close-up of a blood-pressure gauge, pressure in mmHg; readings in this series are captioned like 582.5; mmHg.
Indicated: 60; mmHg
